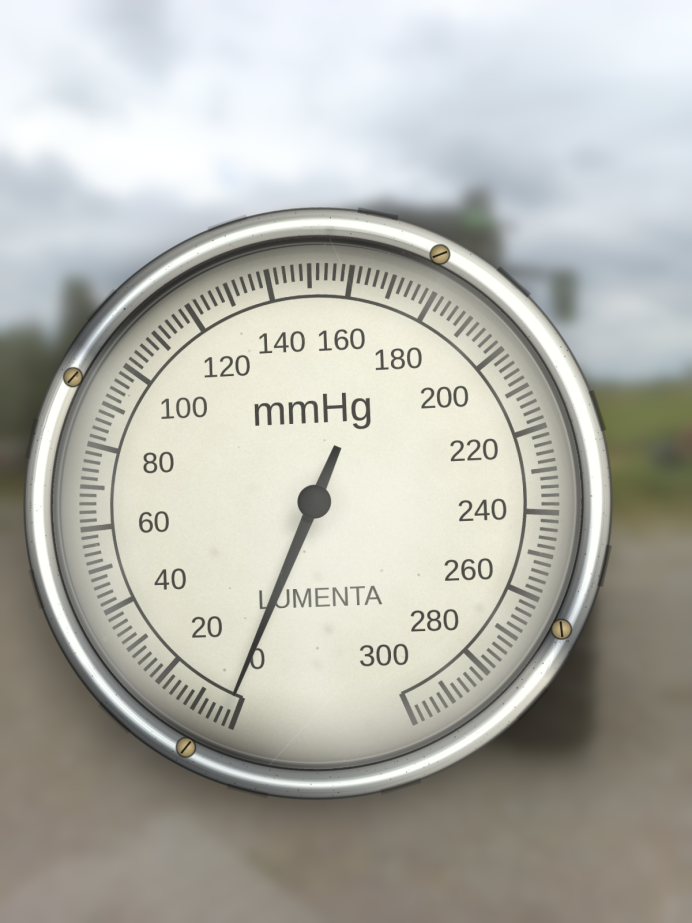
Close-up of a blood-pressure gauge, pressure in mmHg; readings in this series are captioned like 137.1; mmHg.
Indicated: 2; mmHg
